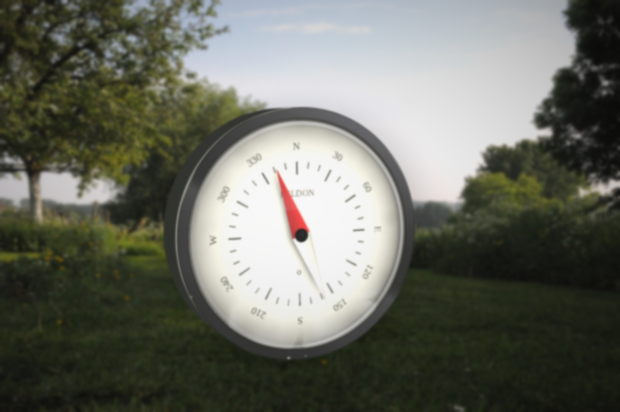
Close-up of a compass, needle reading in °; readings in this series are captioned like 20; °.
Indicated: 340; °
